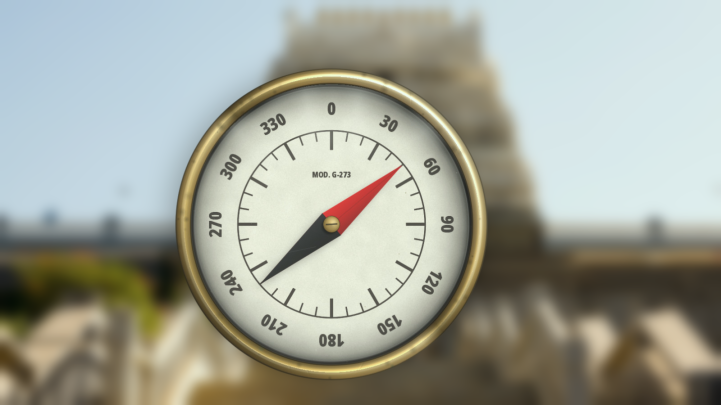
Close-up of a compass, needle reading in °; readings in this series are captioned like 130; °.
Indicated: 50; °
